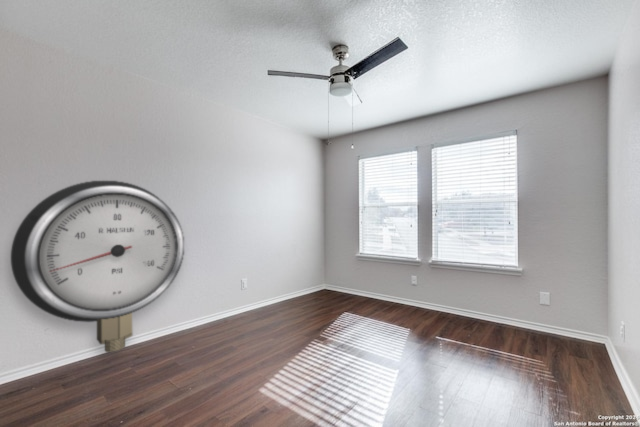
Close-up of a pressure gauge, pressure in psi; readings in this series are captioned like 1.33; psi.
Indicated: 10; psi
